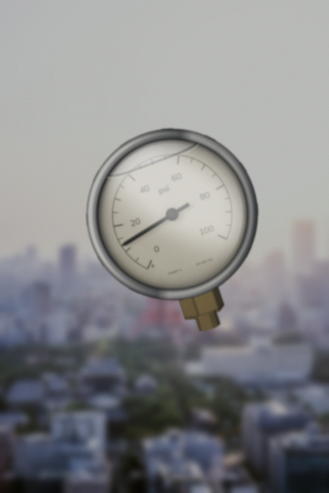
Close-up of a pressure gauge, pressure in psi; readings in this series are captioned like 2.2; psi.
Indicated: 12.5; psi
